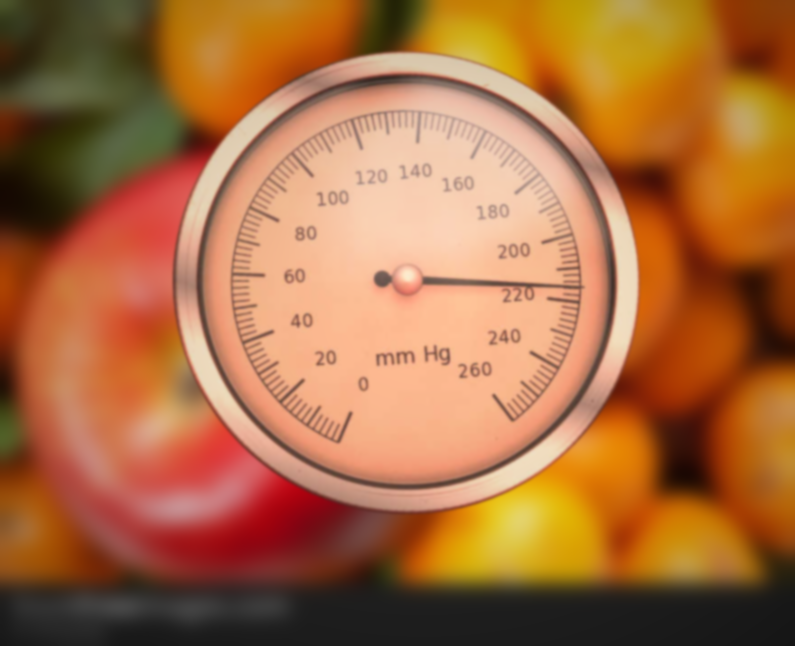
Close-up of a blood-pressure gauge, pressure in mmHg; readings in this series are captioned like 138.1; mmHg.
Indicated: 216; mmHg
